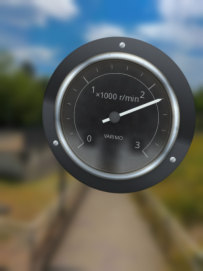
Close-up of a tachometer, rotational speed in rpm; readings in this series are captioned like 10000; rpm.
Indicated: 2200; rpm
